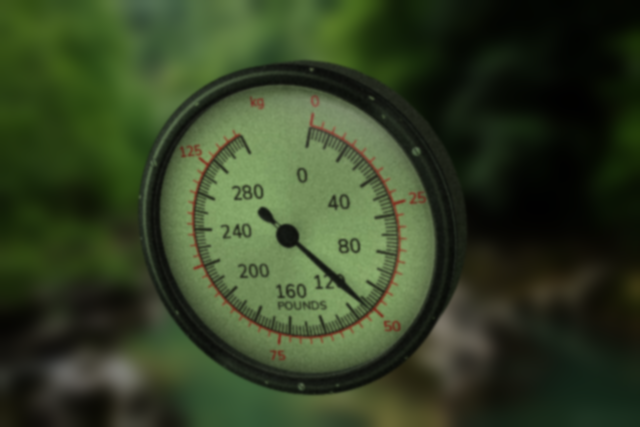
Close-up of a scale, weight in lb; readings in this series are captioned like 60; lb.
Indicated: 110; lb
